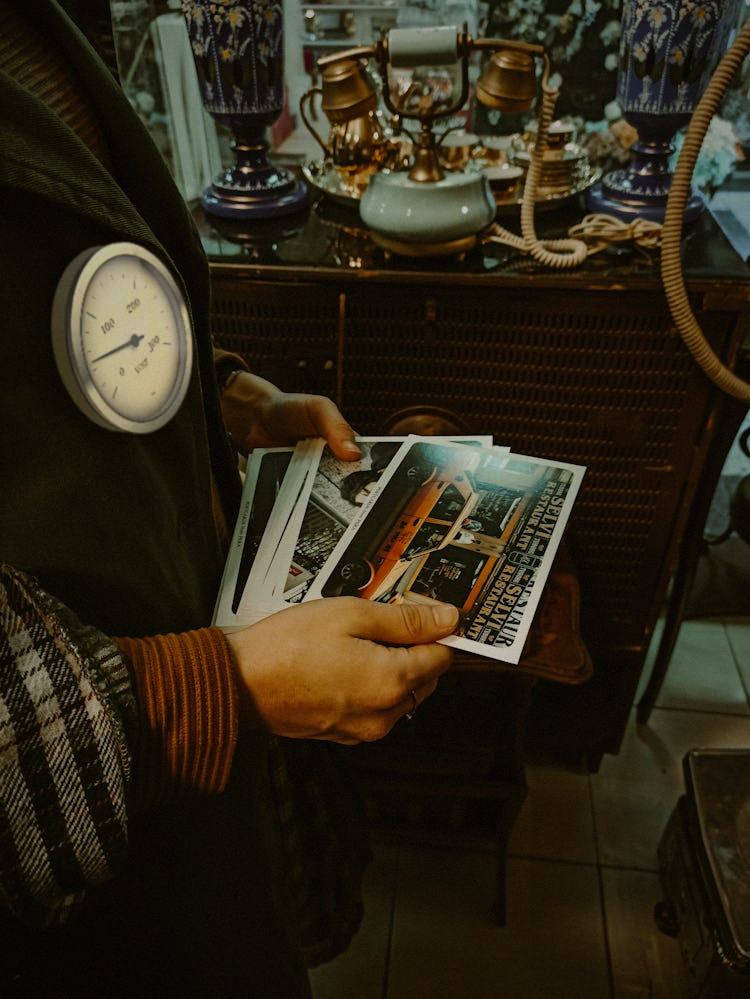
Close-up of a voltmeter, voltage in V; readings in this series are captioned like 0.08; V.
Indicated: 50; V
